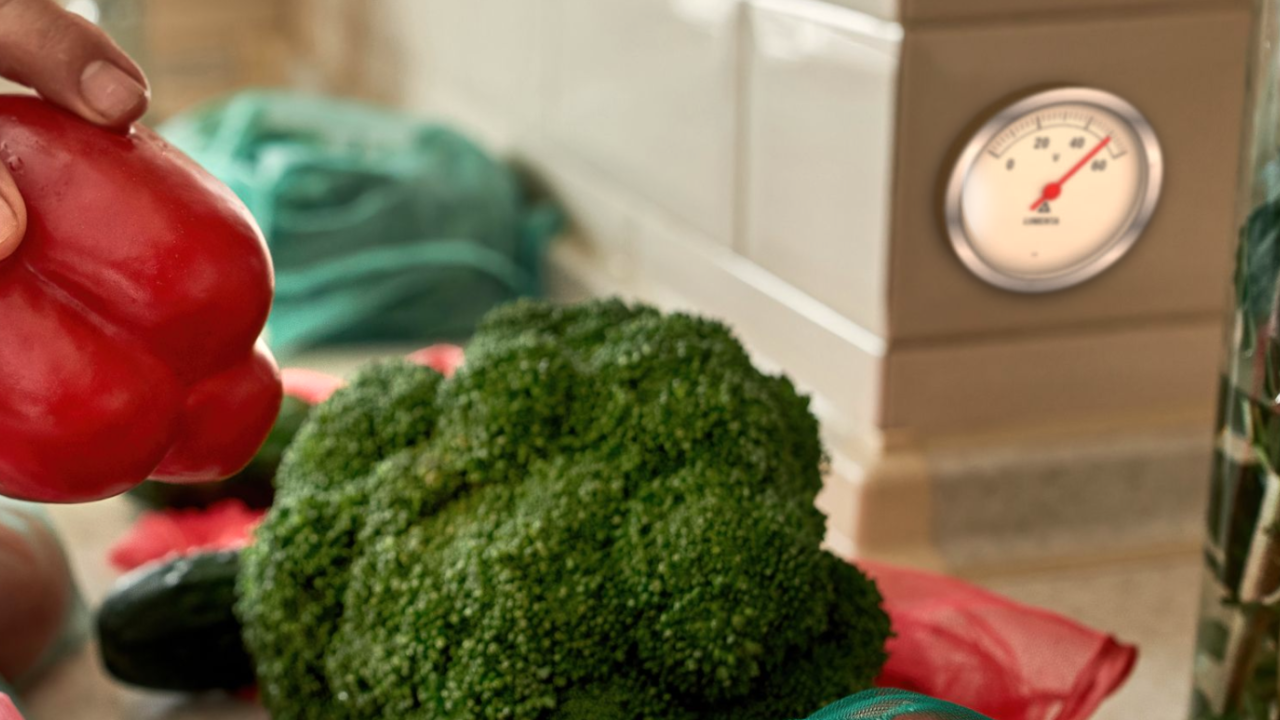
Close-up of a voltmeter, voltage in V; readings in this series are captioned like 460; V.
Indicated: 50; V
